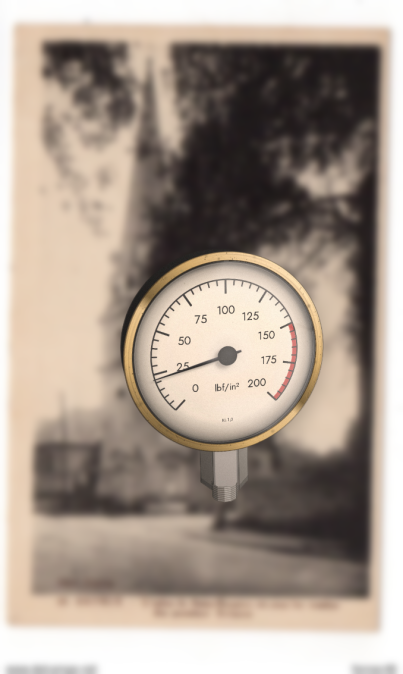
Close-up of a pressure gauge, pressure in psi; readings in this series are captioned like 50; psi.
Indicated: 22.5; psi
